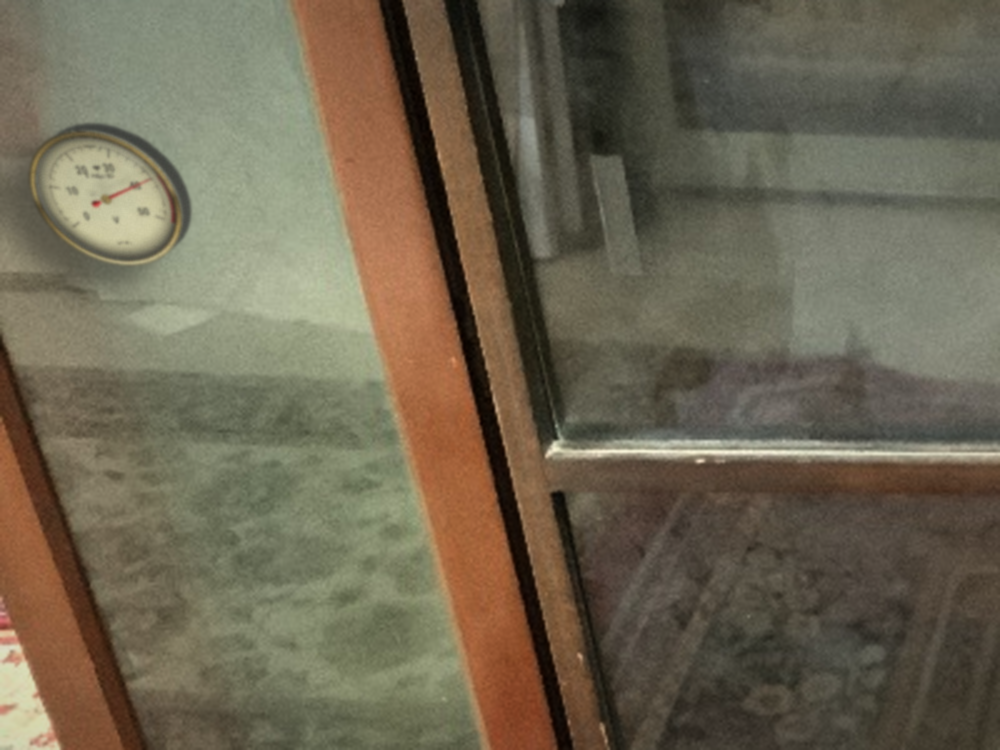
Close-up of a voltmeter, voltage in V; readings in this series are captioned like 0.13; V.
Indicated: 40; V
